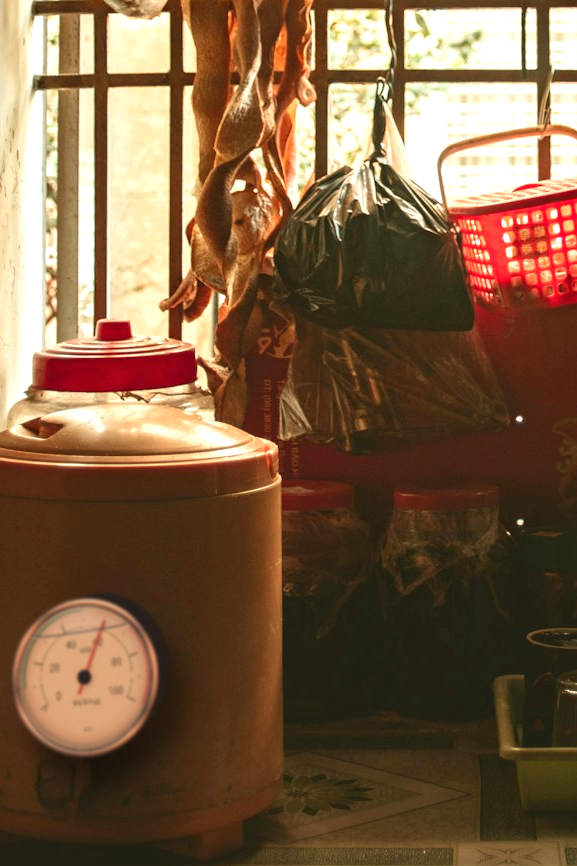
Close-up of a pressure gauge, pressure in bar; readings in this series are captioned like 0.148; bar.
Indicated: 60; bar
